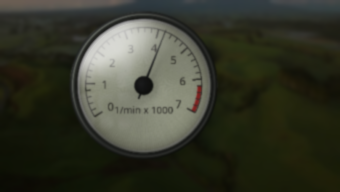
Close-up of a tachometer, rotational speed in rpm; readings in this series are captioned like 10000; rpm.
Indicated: 4200; rpm
